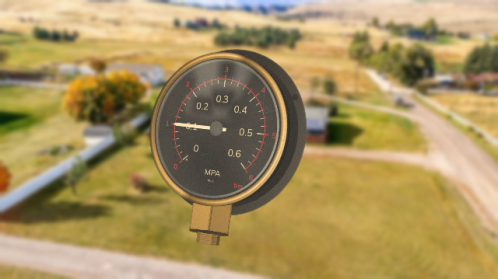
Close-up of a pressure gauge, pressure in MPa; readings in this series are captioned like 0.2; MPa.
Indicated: 0.1; MPa
